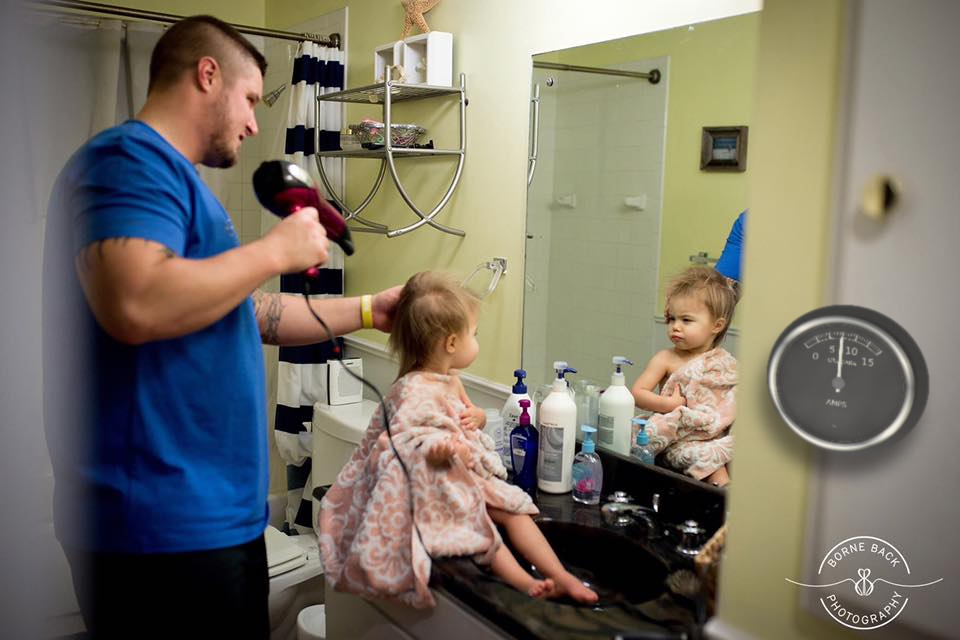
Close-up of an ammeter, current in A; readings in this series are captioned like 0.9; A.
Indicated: 7.5; A
